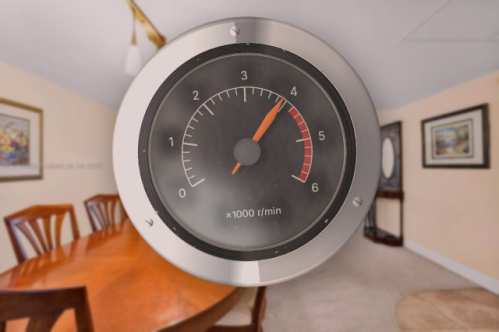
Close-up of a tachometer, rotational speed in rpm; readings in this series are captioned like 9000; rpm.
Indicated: 3900; rpm
